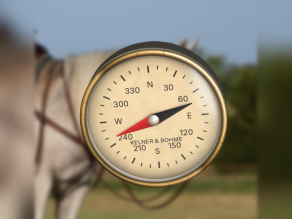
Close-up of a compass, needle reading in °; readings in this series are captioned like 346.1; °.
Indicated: 250; °
